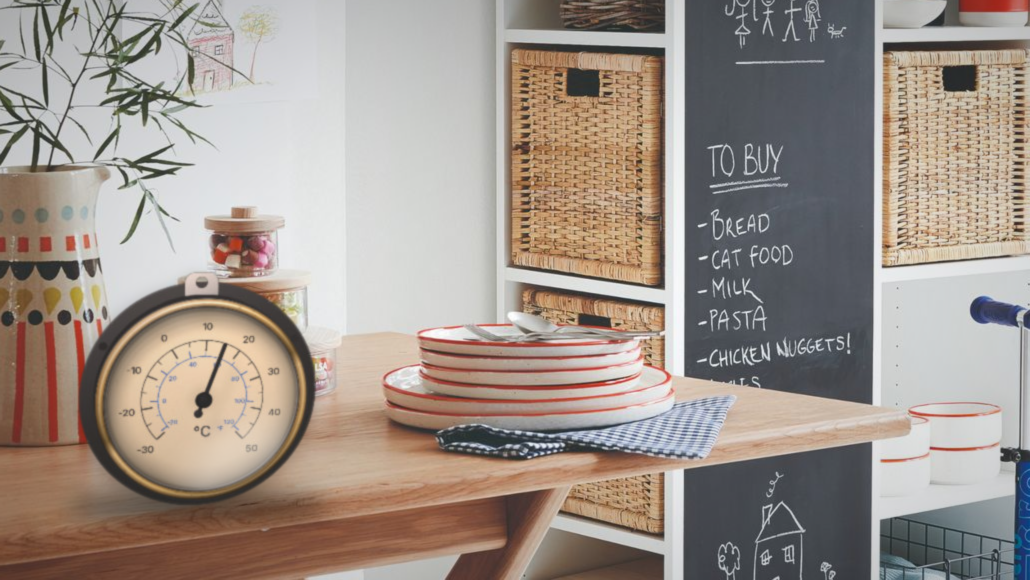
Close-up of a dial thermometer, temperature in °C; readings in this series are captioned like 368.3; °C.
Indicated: 15; °C
